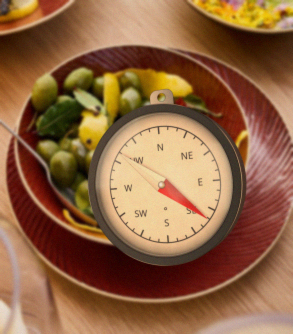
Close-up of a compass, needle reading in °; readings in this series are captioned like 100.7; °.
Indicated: 130; °
